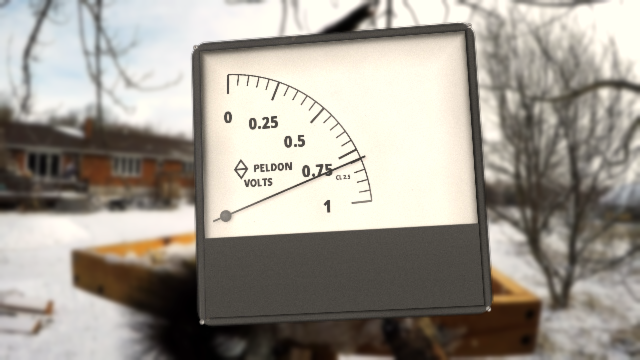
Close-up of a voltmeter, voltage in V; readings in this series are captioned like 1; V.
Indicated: 0.8; V
